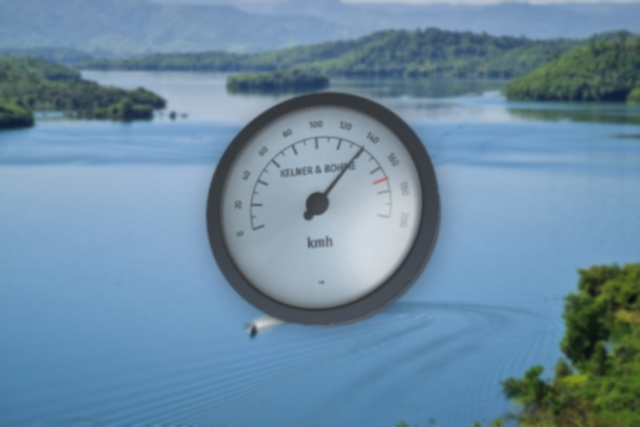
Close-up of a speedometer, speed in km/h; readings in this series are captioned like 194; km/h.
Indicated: 140; km/h
